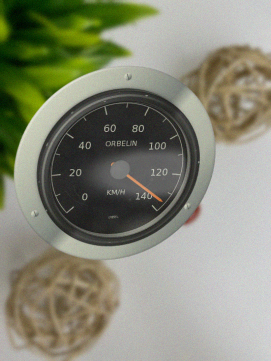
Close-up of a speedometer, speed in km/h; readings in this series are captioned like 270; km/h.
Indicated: 135; km/h
